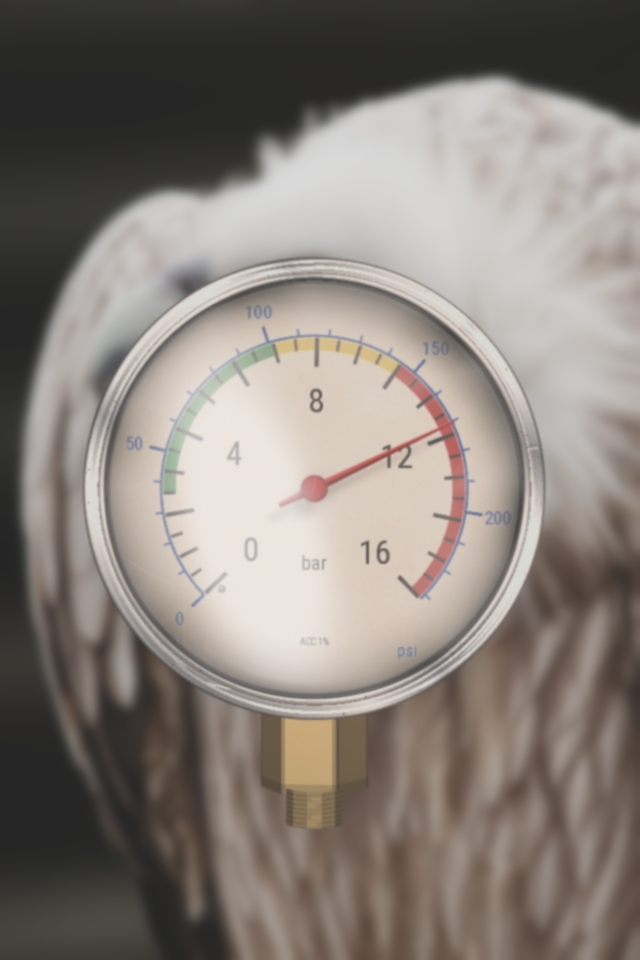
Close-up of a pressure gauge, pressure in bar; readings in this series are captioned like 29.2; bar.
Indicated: 11.75; bar
